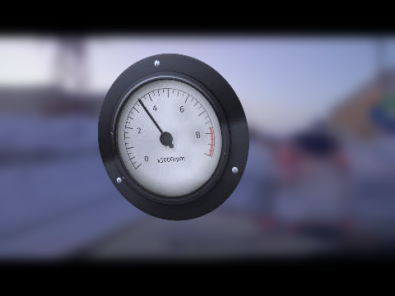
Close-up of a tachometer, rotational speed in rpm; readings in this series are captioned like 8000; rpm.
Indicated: 3500; rpm
